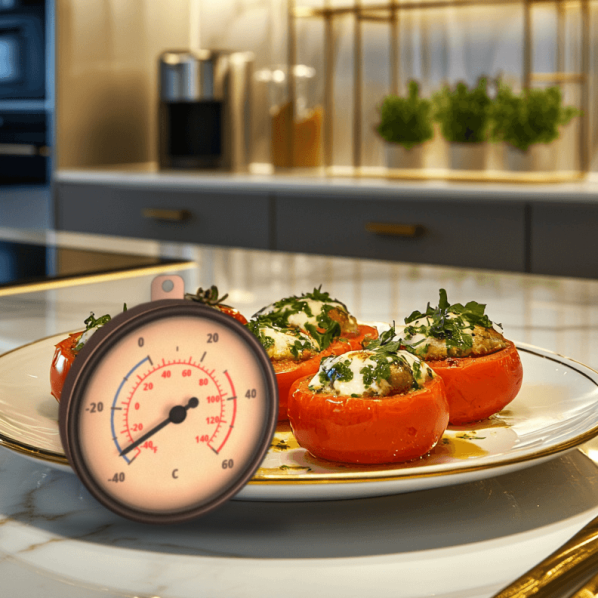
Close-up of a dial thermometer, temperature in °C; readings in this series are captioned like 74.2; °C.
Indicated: -35; °C
